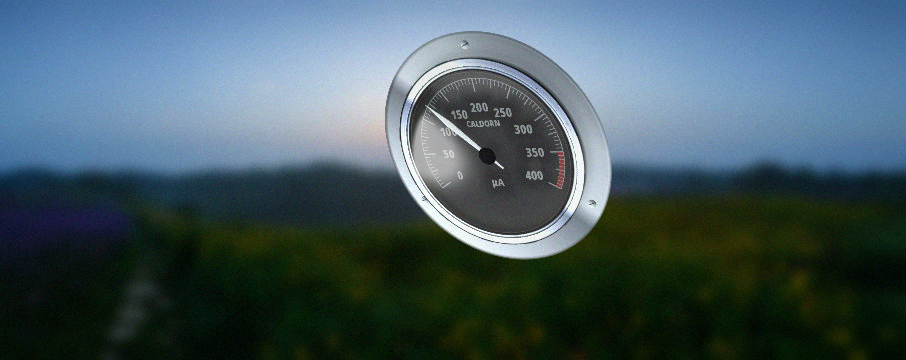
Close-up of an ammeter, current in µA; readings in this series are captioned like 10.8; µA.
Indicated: 125; µA
